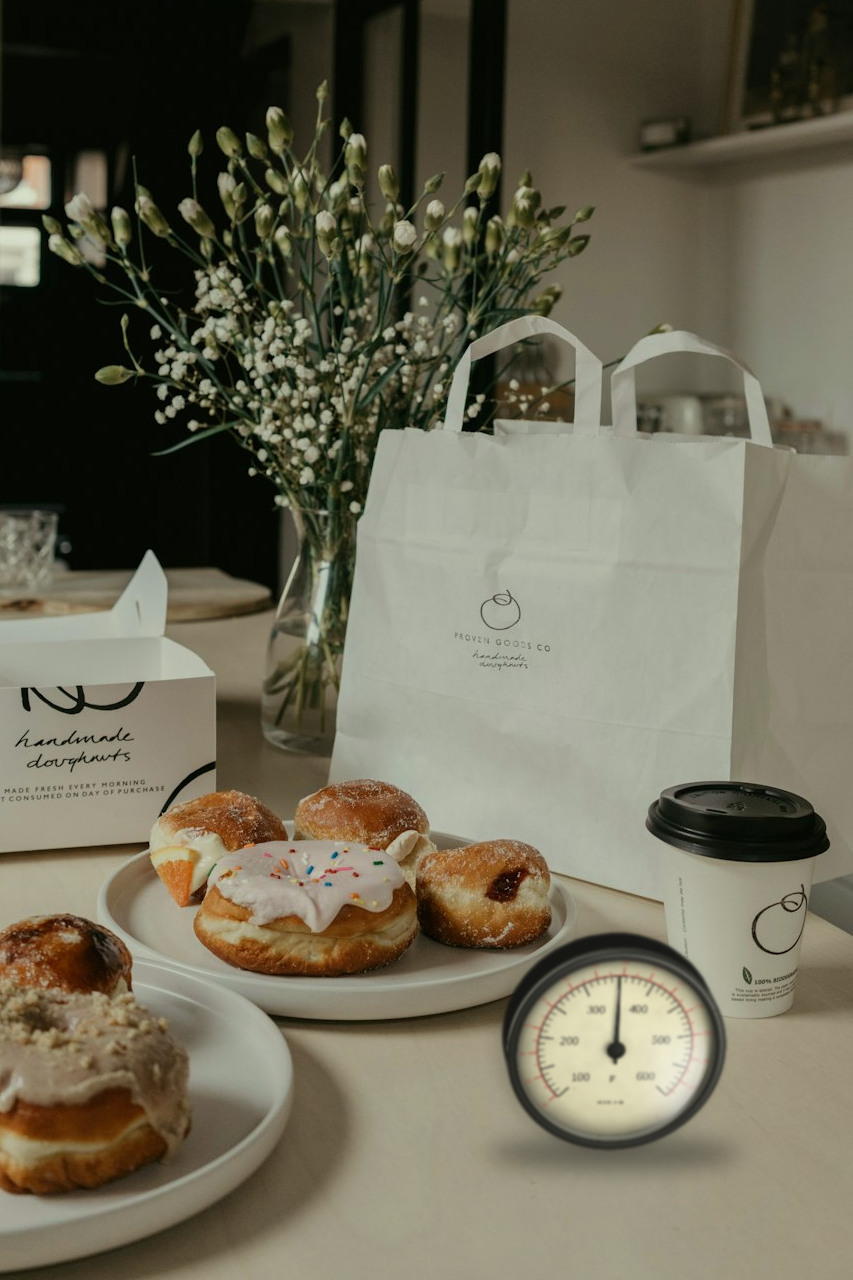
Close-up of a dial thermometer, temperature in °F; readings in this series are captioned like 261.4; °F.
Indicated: 350; °F
